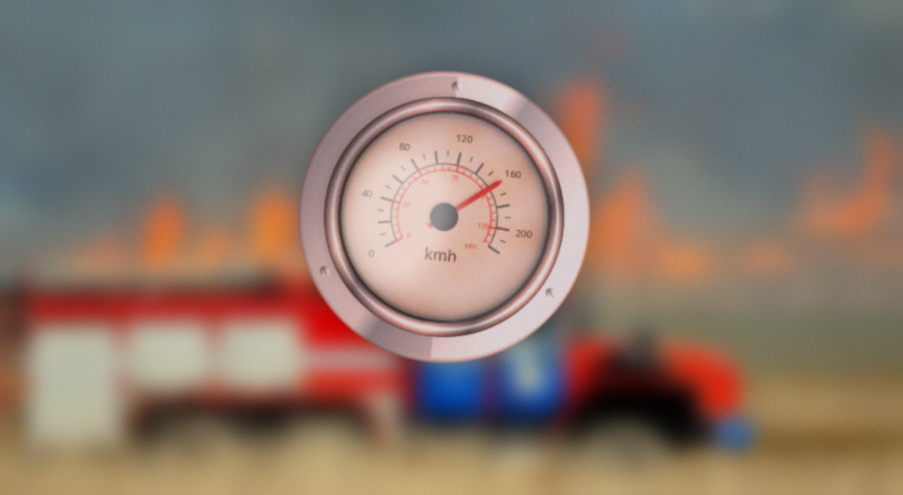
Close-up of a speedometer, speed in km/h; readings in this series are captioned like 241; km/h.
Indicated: 160; km/h
